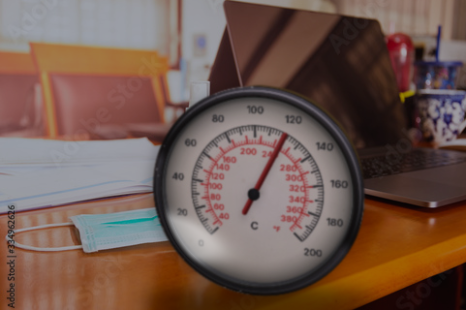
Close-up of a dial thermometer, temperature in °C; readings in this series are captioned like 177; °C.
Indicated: 120; °C
